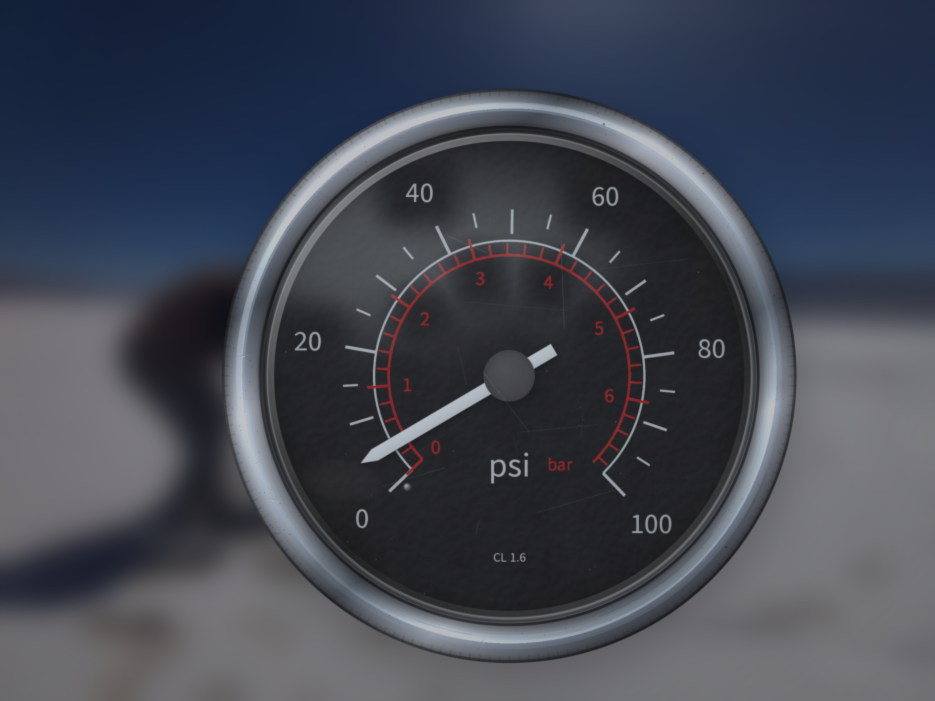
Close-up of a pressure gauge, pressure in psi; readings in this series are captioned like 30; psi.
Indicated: 5; psi
